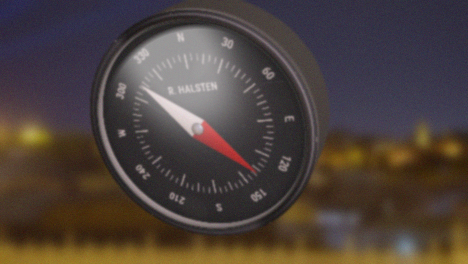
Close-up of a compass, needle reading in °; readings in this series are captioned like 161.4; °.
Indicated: 135; °
